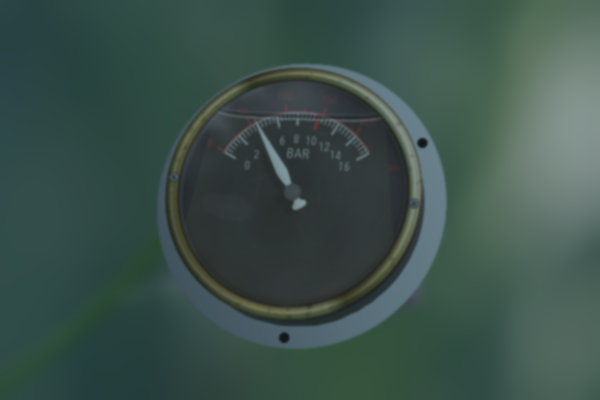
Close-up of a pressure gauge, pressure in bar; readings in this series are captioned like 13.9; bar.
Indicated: 4; bar
